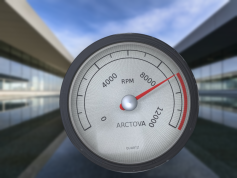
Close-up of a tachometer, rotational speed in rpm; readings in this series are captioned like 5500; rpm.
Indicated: 9000; rpm
